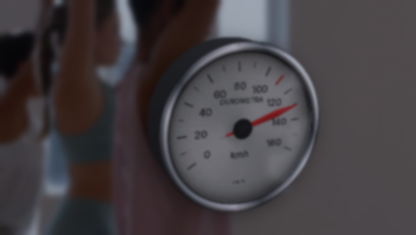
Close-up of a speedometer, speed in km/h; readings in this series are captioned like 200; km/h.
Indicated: 130; km/h
